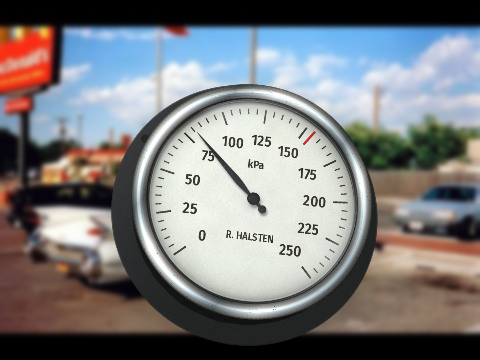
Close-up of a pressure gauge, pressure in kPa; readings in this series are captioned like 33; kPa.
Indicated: 80; kPa
